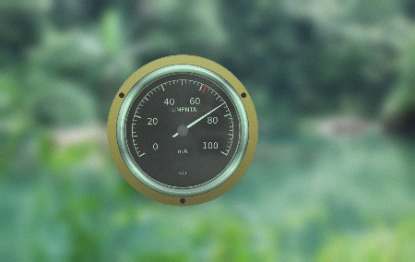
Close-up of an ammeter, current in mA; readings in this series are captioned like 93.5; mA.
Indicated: 74; mA
